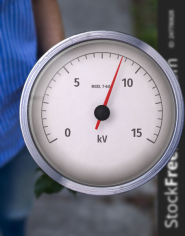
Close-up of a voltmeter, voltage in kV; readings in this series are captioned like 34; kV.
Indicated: 8.75; kV
